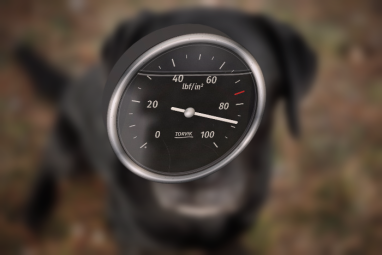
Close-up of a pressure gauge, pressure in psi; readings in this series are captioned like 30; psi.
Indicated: 87.5; psi
